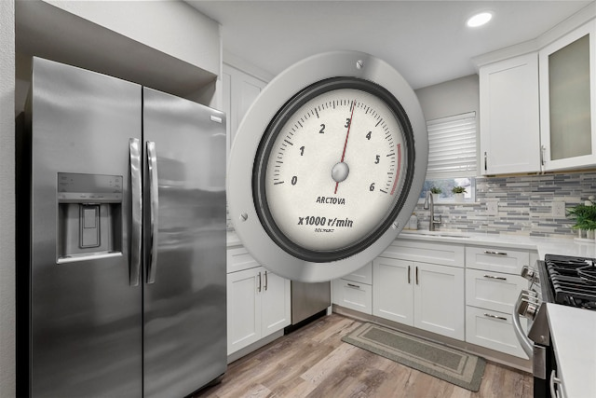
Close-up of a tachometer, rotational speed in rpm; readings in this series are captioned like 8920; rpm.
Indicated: 3000; rpm
